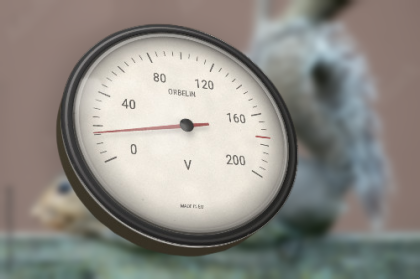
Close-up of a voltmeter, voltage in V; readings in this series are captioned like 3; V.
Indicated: 15; V
